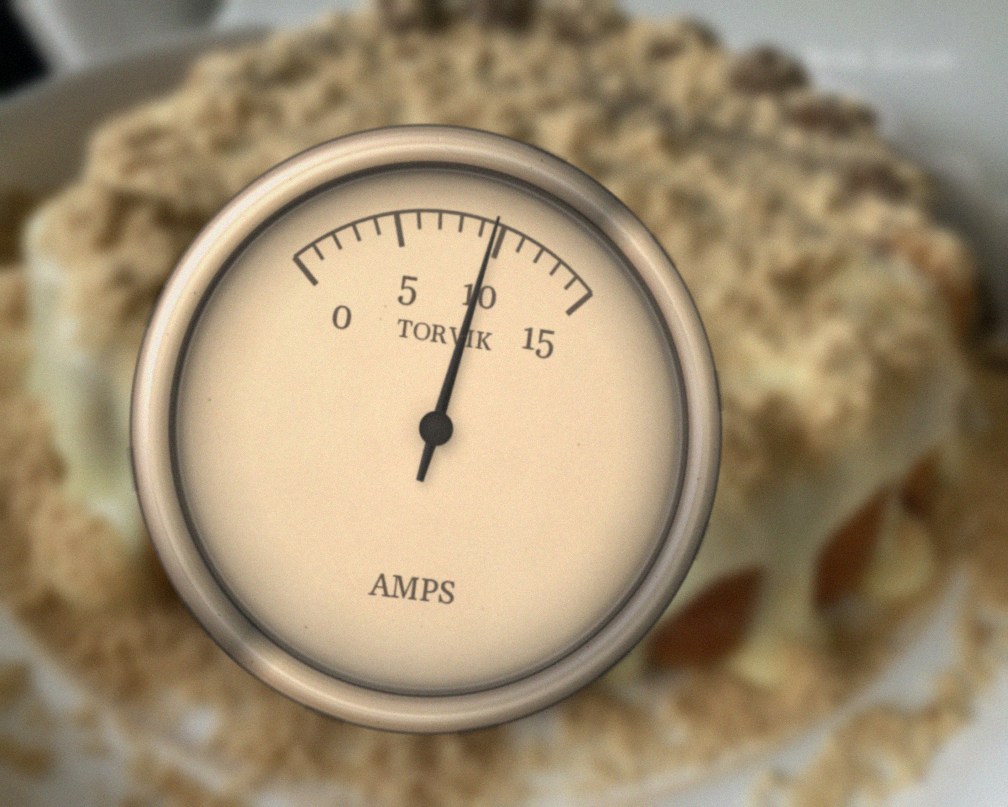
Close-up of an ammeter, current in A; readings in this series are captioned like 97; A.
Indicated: 9.5; A
